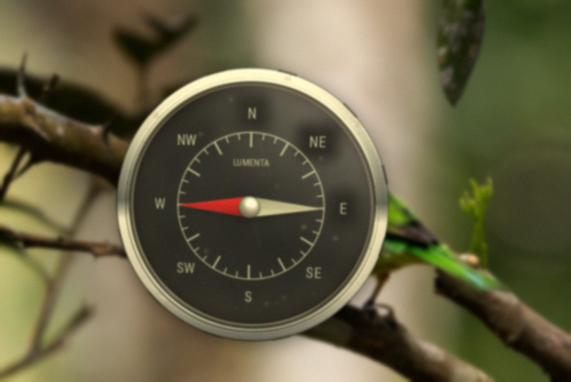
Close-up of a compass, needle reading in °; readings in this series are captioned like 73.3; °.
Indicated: 270; °
